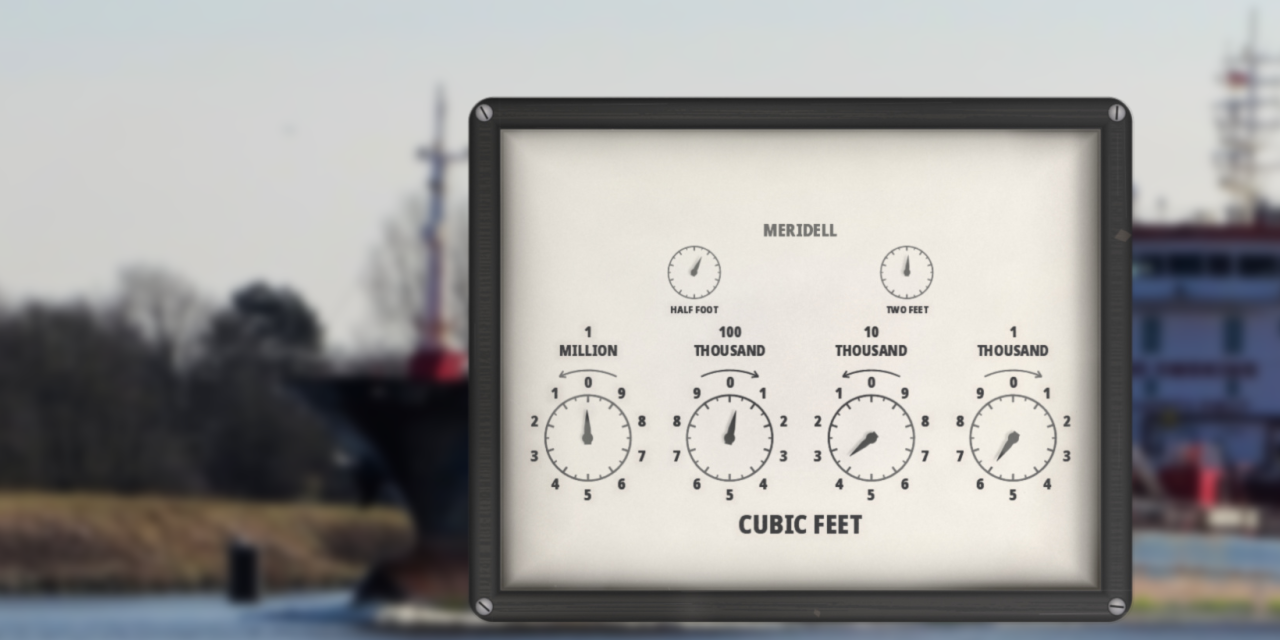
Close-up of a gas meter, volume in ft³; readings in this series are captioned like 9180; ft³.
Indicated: 3600; ft³
